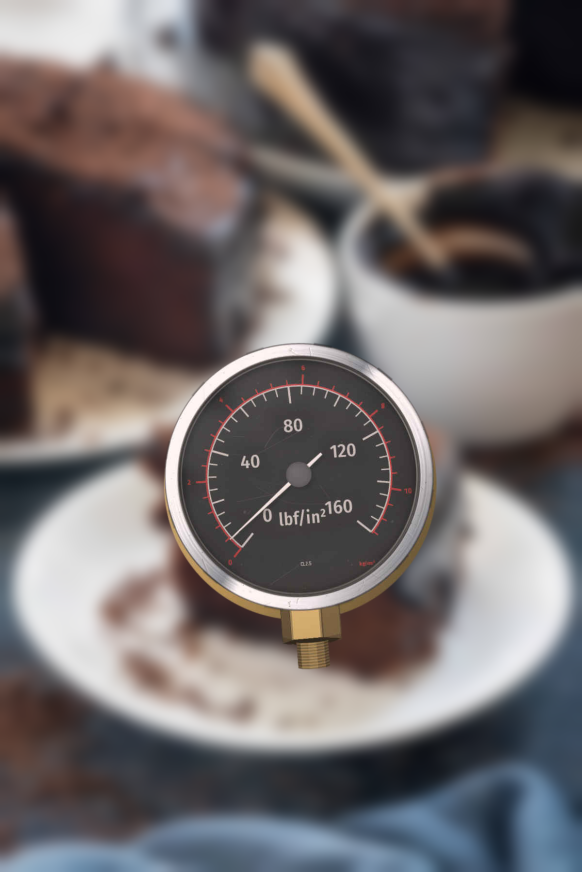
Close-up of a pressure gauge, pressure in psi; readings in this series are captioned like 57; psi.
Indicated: 5; psi
